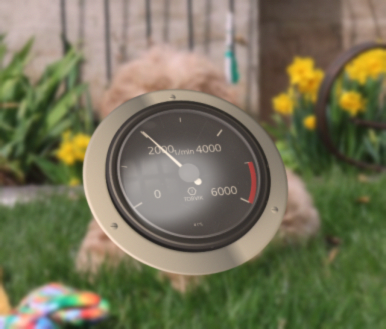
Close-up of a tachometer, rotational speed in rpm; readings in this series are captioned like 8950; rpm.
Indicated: 2000; rpm
